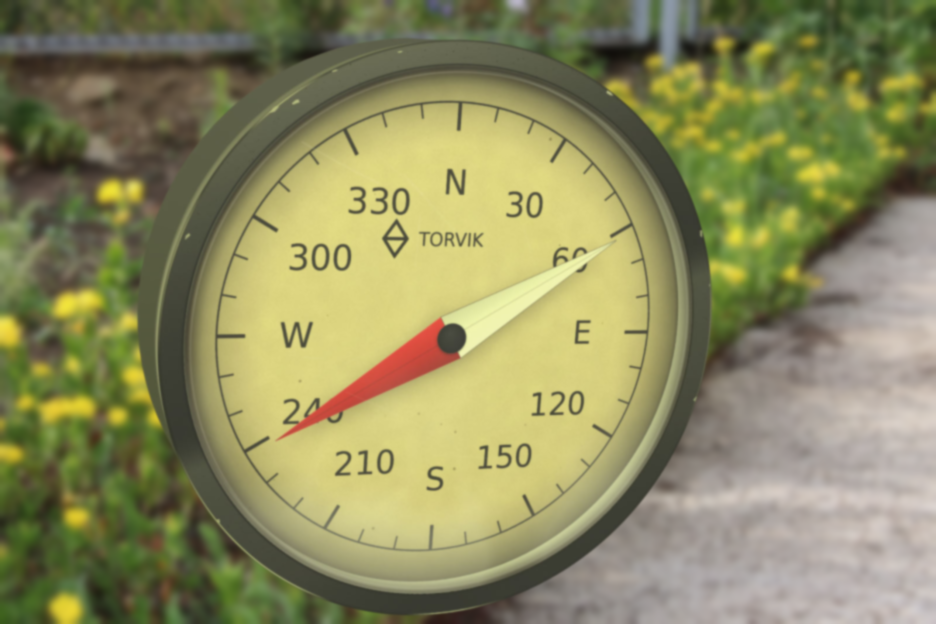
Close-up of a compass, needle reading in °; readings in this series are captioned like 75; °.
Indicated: 240; °
